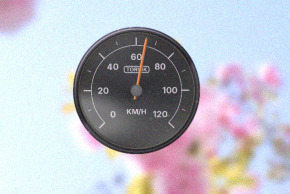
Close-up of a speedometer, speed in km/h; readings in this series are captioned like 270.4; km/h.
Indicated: 65; km/h
